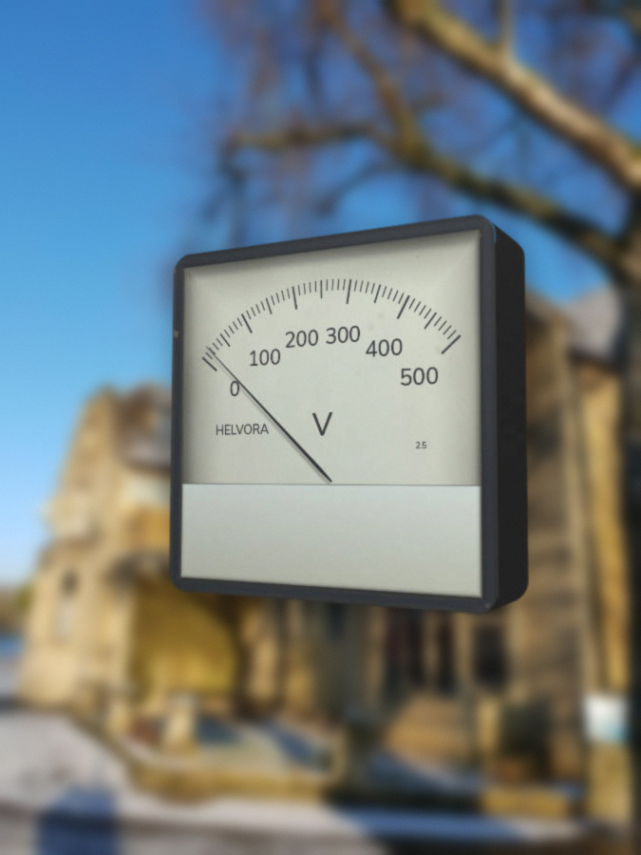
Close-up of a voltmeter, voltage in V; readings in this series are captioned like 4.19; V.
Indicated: 20; V
